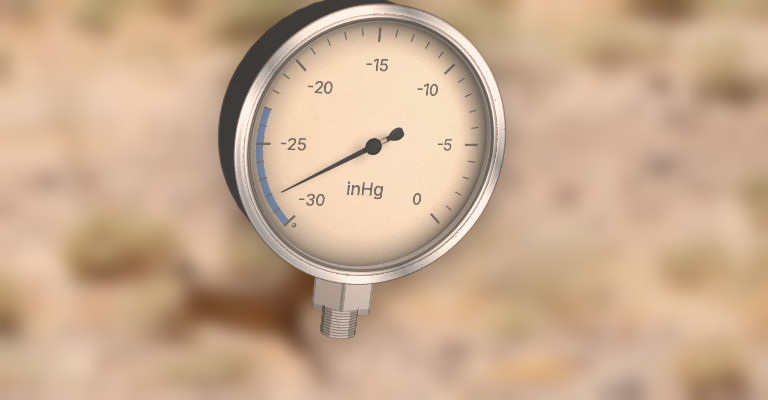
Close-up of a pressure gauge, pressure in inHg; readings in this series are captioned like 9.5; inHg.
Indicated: -28; inHg
